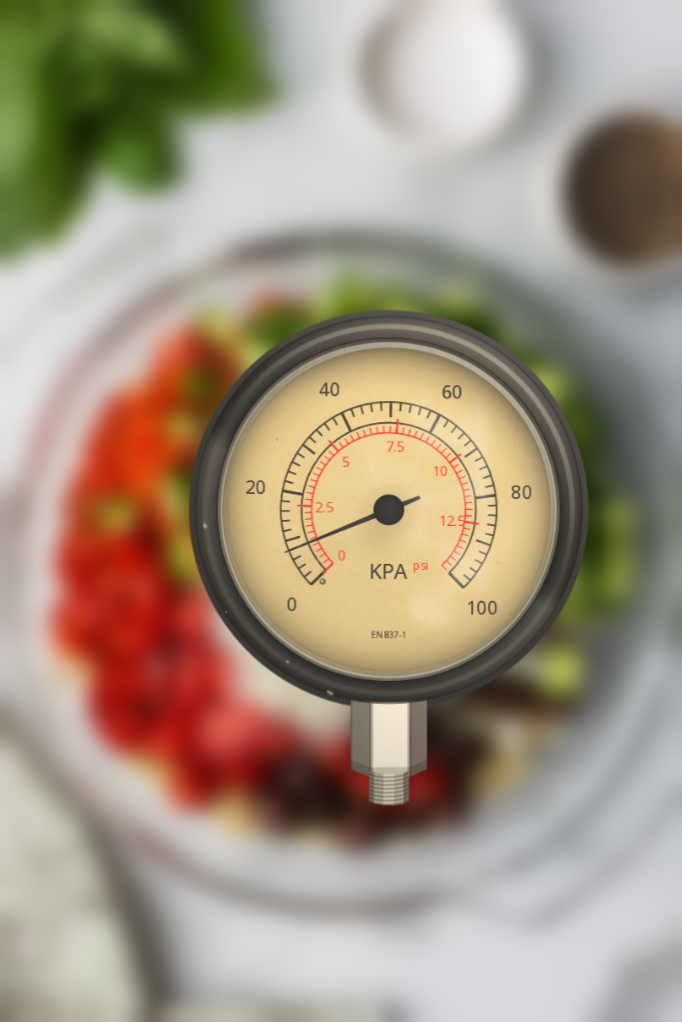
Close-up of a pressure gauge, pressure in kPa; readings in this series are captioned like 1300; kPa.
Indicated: 8; kPa
